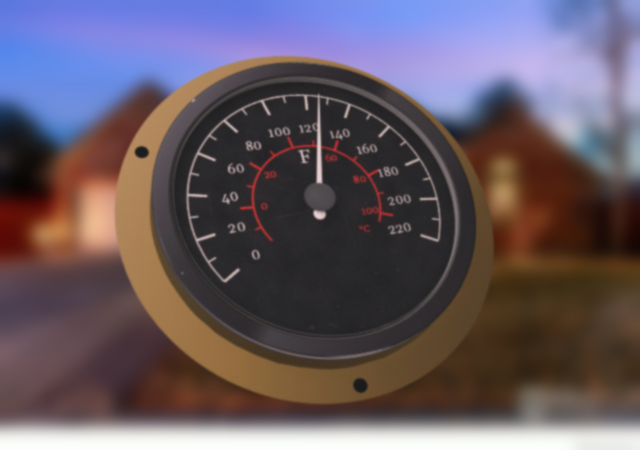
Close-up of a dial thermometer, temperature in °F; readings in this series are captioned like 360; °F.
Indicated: 125; °F
